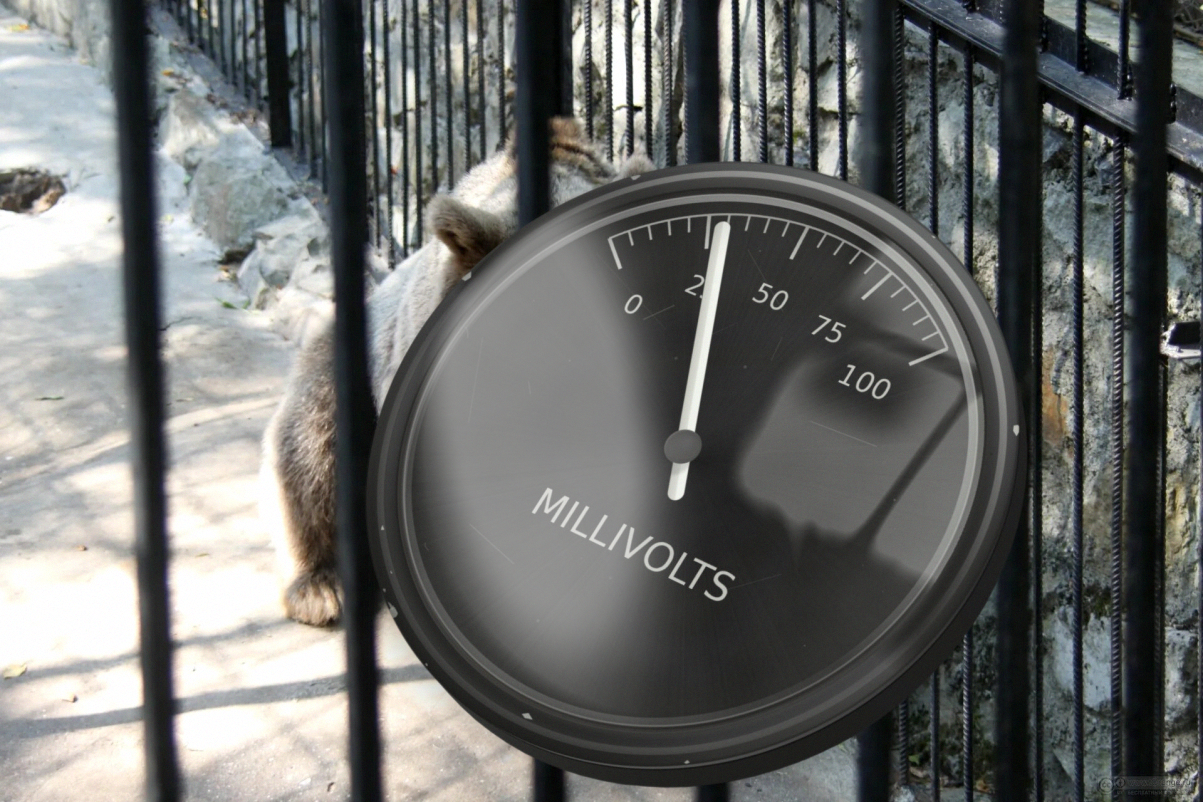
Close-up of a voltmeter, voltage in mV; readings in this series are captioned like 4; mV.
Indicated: 30; mV
